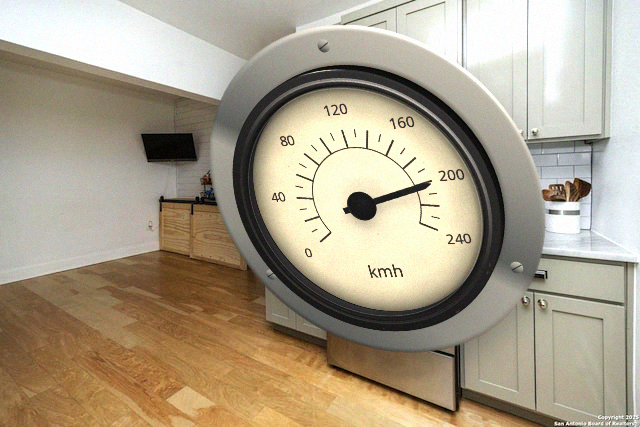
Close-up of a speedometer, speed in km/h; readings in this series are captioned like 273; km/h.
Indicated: 200; km/h
